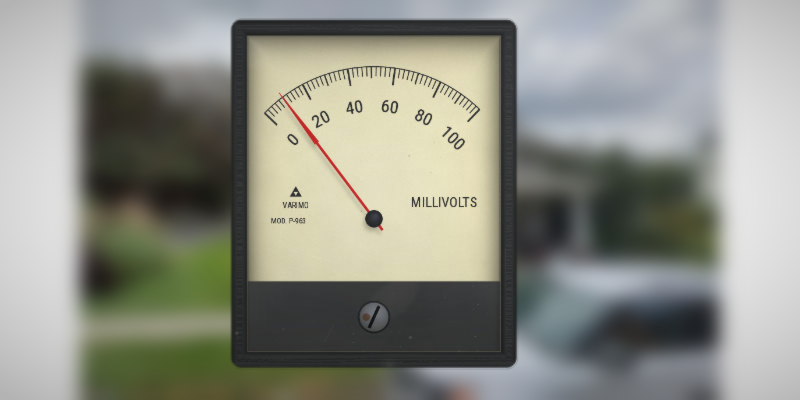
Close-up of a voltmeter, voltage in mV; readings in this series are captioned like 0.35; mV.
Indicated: 10; mV
